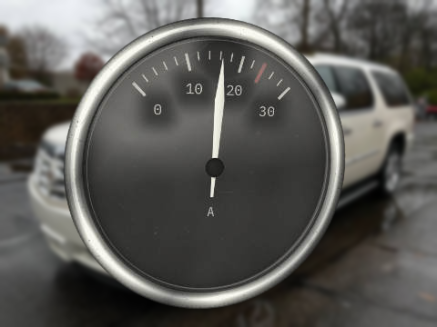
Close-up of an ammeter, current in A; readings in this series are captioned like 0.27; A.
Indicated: 16; A
